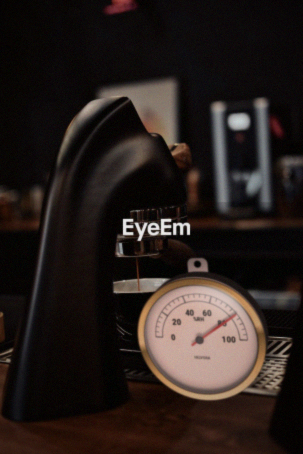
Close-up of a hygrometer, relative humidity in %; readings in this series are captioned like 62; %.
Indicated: 80; %
